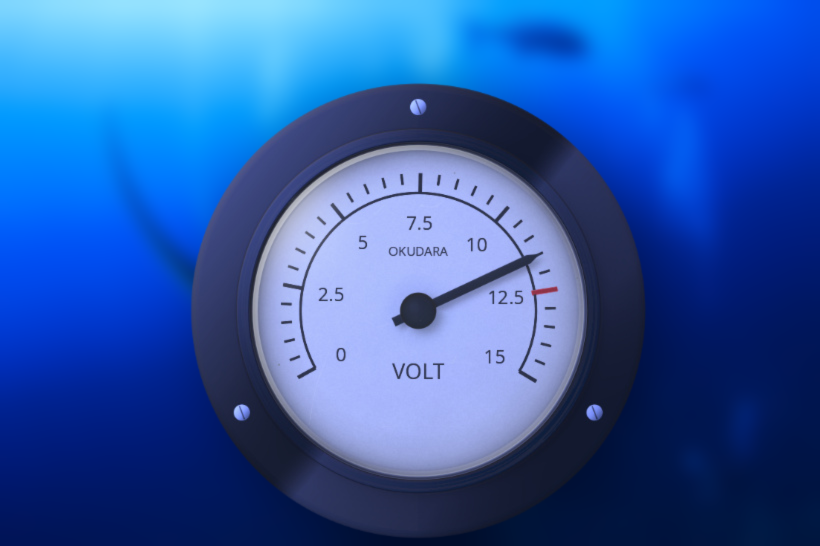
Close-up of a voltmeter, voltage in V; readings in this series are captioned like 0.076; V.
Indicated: 11.5; V
